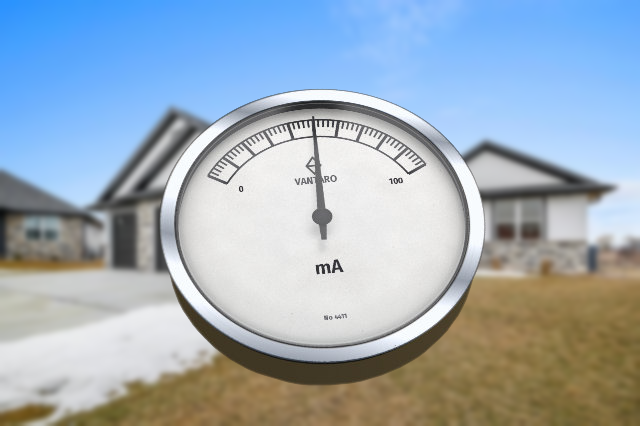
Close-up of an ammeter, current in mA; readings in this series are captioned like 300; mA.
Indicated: 50; mA
